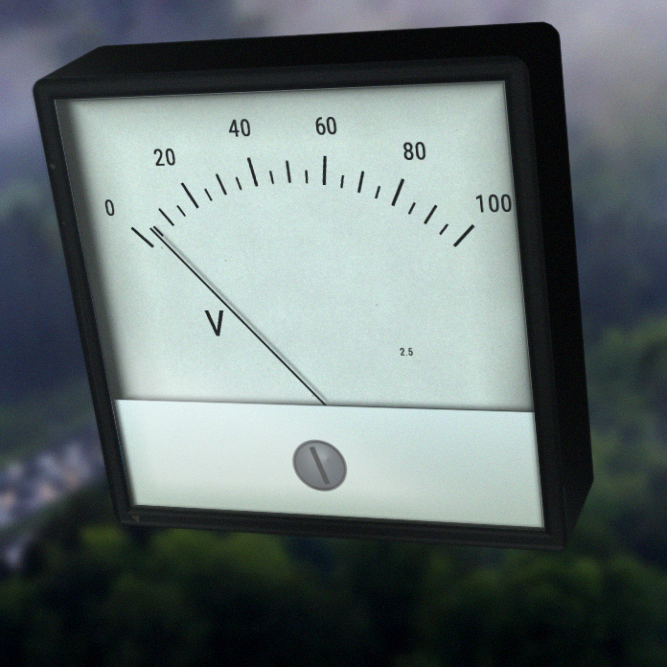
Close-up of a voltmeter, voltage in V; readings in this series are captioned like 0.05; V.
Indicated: 5; V
